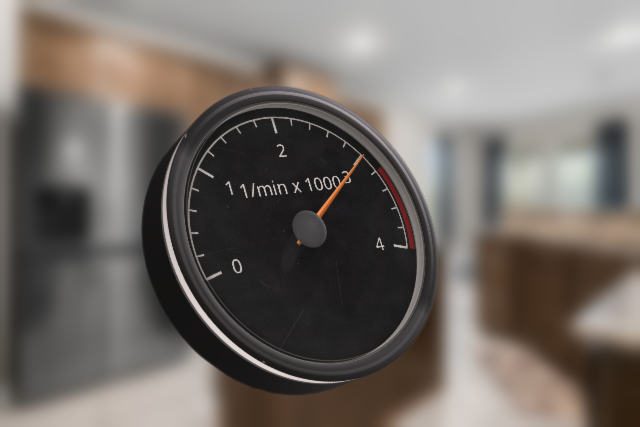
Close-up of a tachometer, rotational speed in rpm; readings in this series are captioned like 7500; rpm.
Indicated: 3000; rpm
